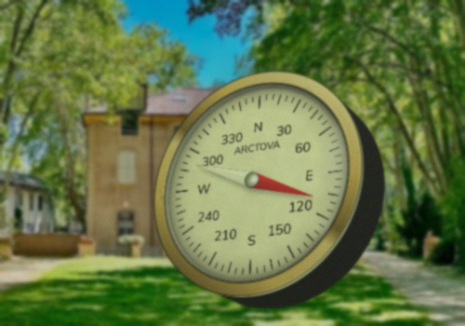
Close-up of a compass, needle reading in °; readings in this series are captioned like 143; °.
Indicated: 110; °
